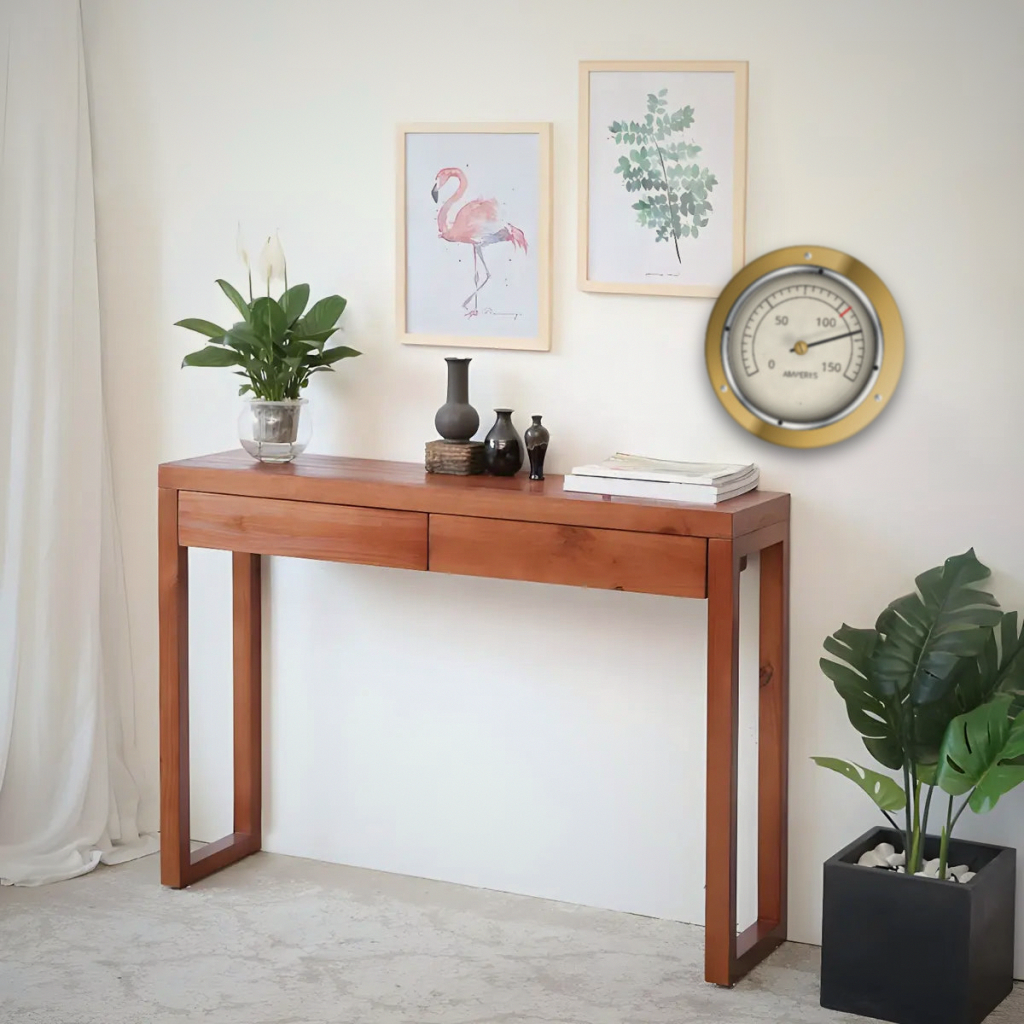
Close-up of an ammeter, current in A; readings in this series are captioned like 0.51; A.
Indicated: 120; A
